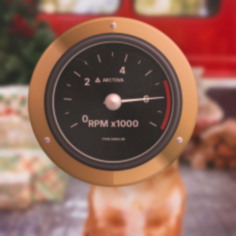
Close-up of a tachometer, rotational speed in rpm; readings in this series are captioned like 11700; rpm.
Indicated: 6000; rpm
